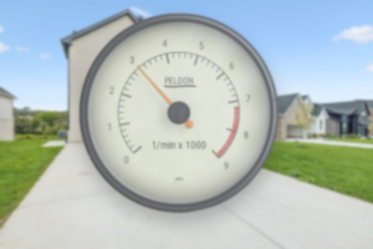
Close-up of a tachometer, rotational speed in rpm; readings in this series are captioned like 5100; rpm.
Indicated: 3000; rpm
